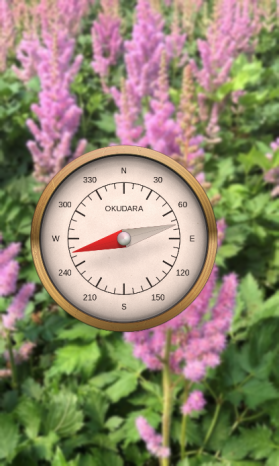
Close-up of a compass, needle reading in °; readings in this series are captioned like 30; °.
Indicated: 255; °
